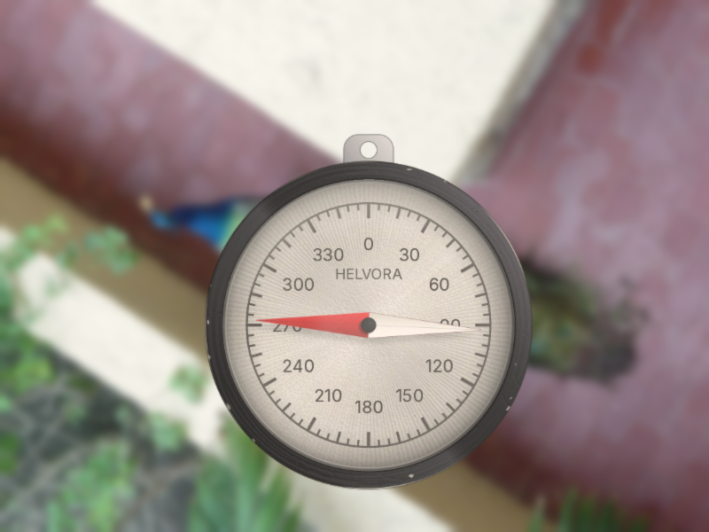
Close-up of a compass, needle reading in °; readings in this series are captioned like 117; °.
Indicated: 272.5; °
